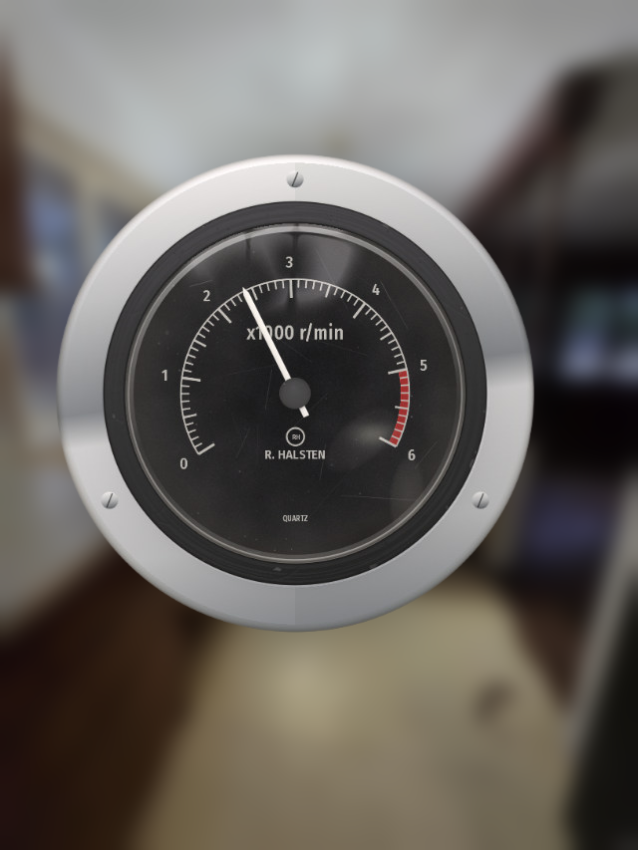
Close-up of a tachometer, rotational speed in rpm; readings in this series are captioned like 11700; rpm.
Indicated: 2400; rpm
